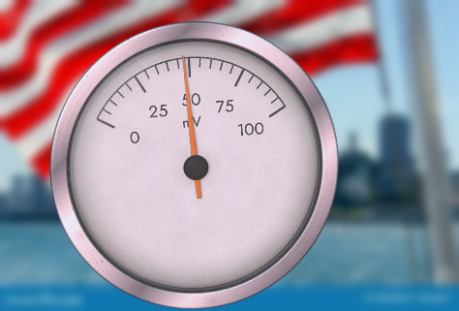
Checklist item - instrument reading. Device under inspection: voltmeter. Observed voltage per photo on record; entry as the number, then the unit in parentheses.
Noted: 47.5 (mV)
